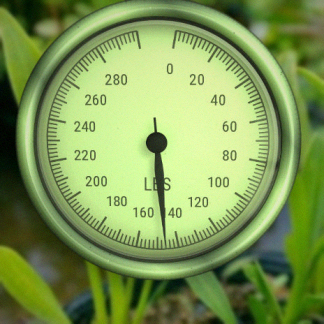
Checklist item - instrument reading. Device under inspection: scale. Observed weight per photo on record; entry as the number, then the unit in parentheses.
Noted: 146 (lb)
